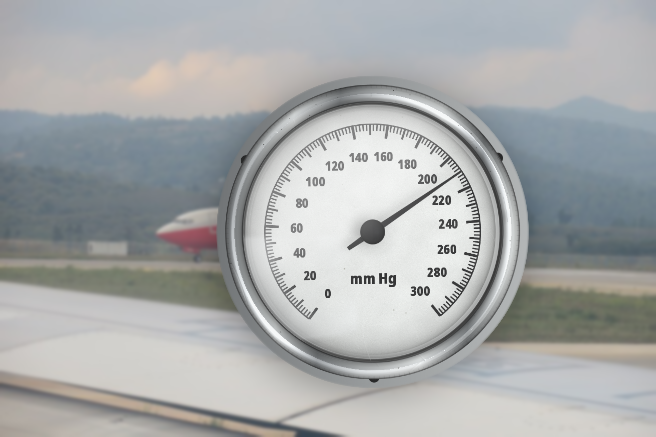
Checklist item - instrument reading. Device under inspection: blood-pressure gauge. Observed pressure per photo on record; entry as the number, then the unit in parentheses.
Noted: 210 (mmHg)
